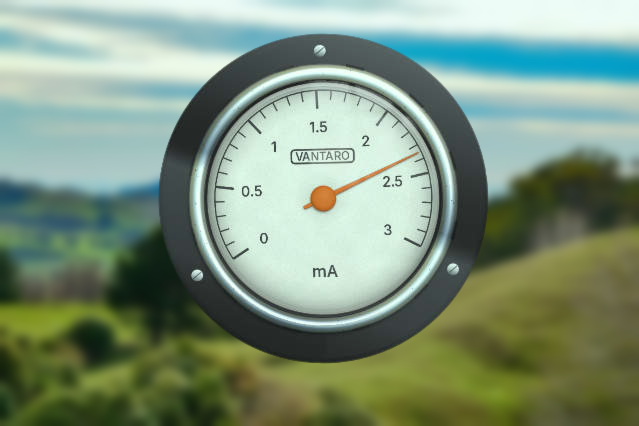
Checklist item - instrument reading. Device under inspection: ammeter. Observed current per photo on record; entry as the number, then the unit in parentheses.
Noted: 2.35 (mA)
